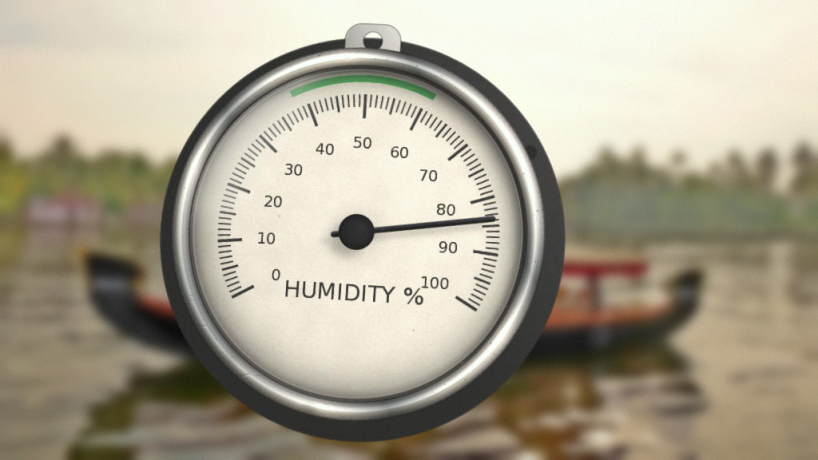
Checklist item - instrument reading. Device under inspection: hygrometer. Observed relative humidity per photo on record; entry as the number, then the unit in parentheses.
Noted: 84 (%)
